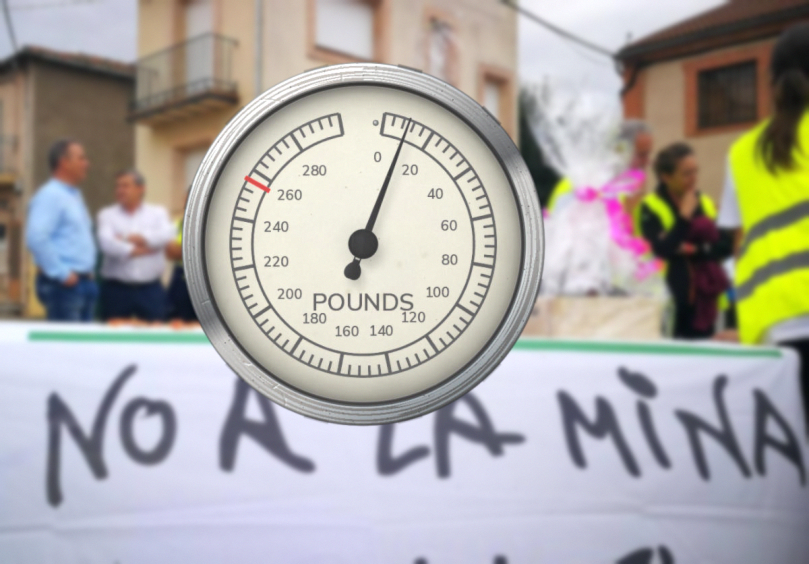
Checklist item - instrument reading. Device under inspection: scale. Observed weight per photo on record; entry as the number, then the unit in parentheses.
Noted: 10 (lb)
